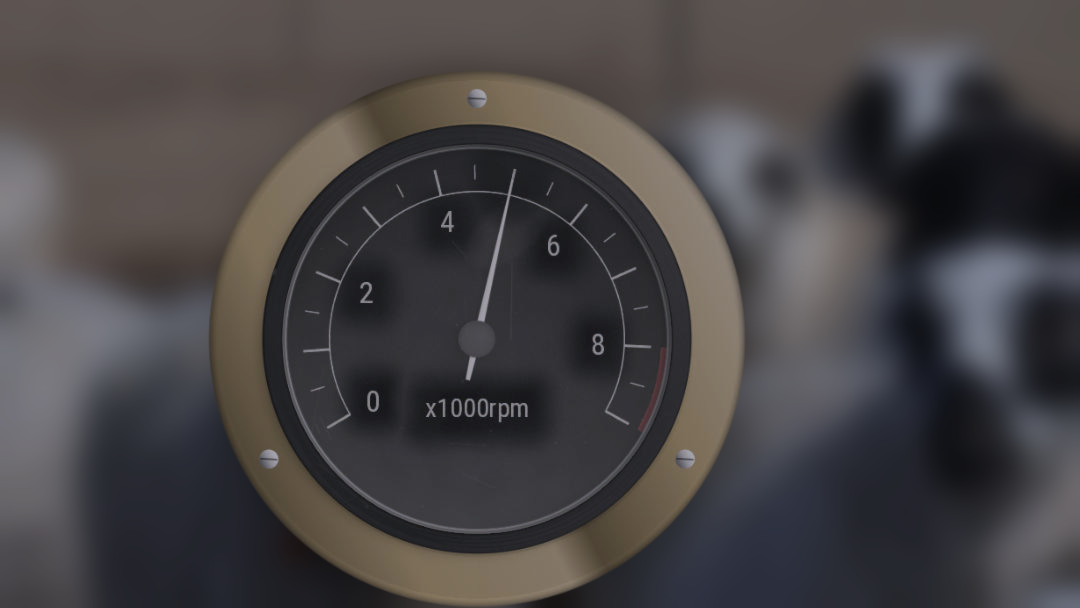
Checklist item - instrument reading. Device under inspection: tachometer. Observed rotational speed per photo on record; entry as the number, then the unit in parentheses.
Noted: 5000 (rpm)
